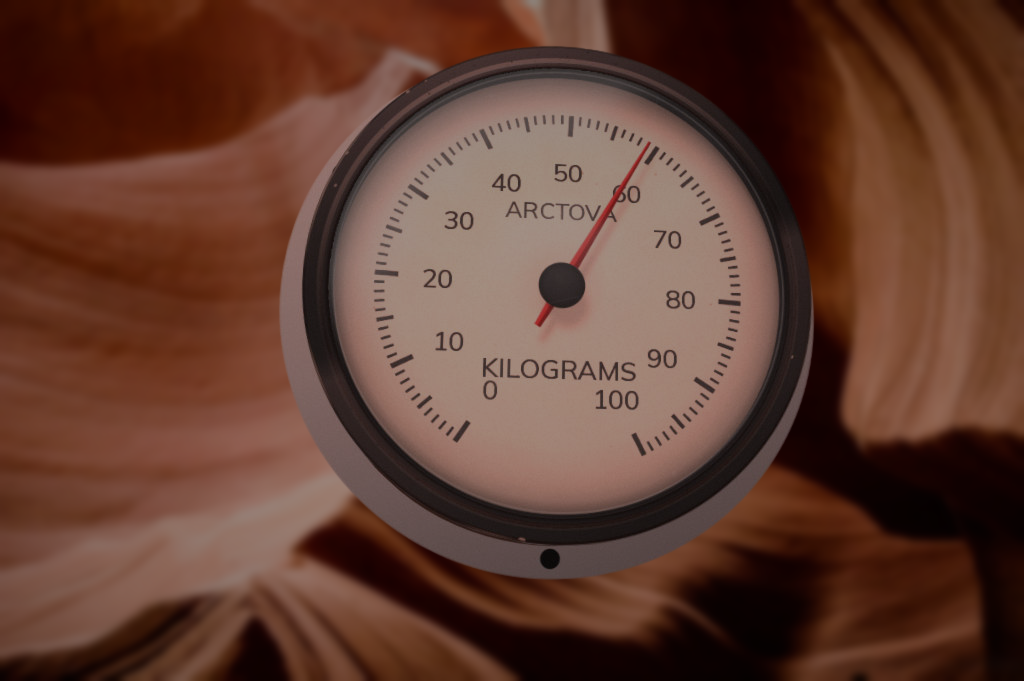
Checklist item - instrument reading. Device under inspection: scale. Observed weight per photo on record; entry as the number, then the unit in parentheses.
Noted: 59 (kg)
